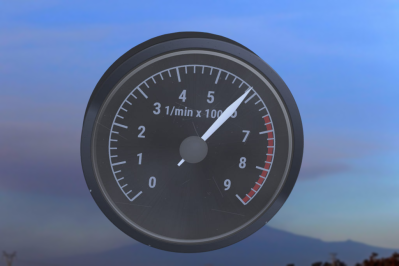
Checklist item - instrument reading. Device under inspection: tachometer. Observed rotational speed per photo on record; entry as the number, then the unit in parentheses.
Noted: 5800 (rpm)
